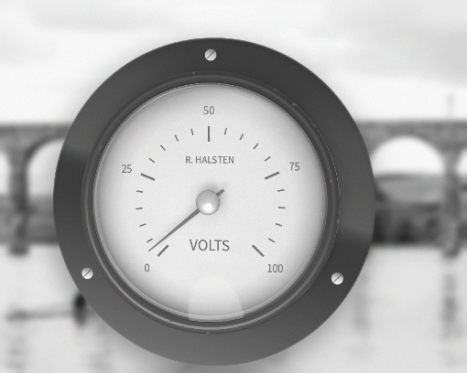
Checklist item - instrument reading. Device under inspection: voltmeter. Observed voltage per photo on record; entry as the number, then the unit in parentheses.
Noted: 2.5 (V)
